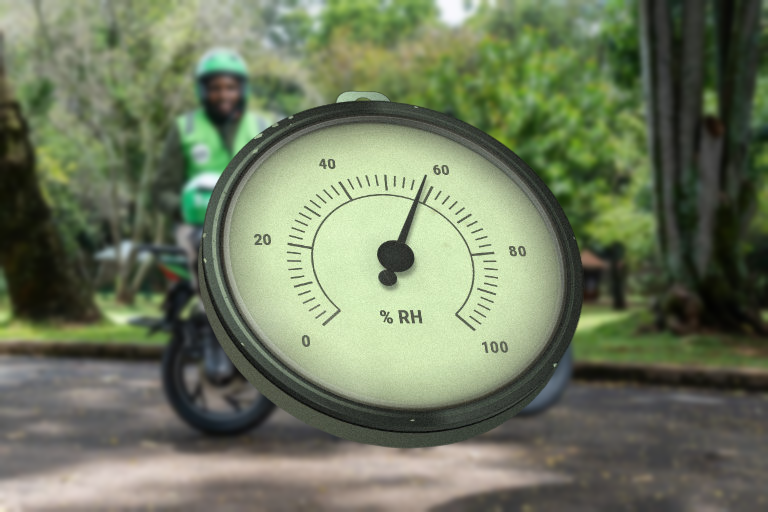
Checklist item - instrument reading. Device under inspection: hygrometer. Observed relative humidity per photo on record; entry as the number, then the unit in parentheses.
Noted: 58 (%)
